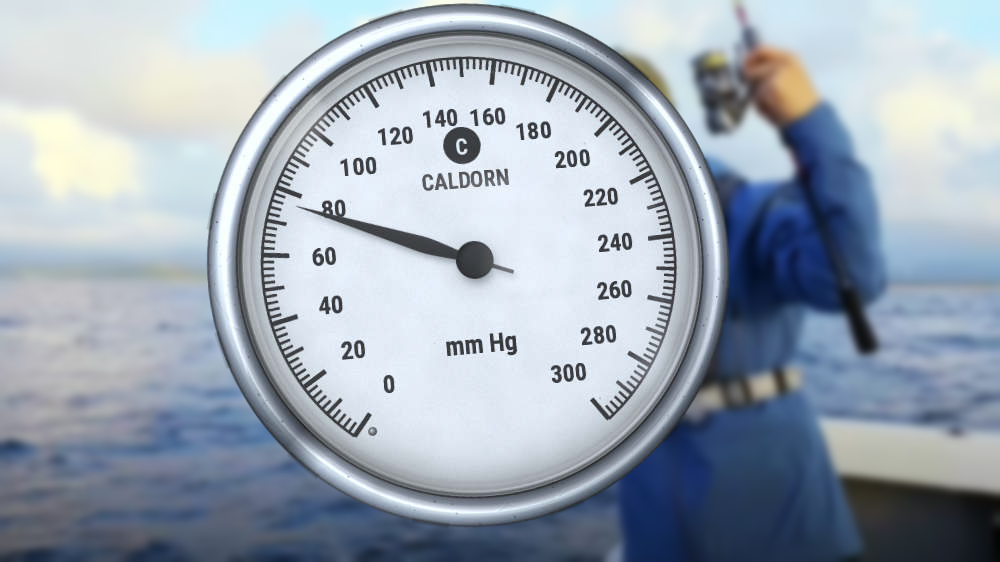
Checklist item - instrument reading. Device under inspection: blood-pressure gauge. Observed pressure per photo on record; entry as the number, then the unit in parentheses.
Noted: 76 (mmHg)
